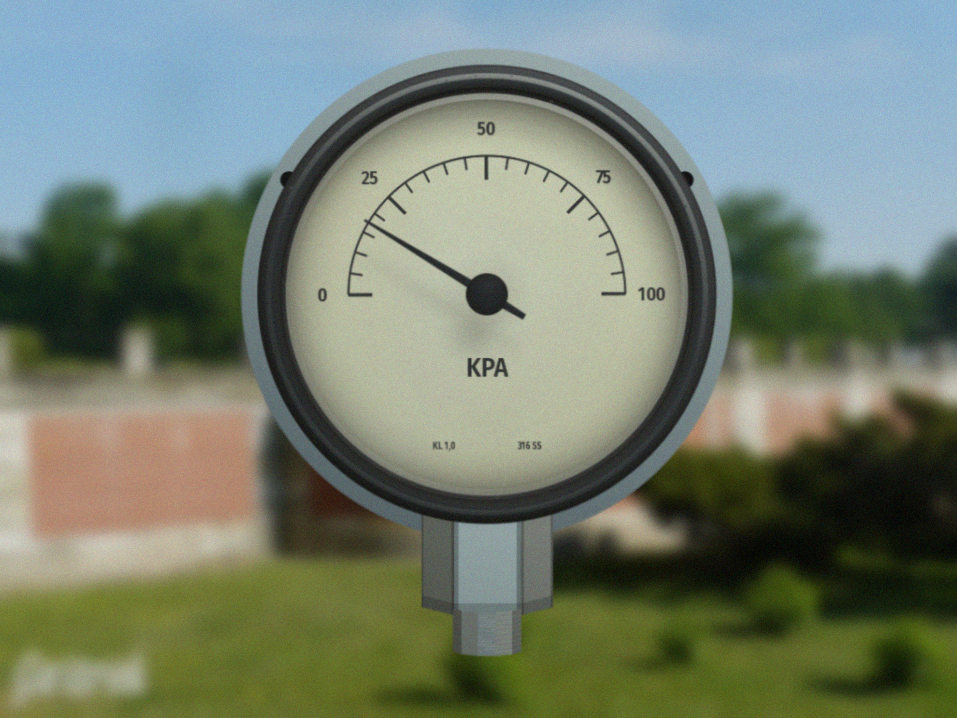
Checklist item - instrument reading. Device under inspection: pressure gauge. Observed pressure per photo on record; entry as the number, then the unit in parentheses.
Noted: 17.5 (kPa)
